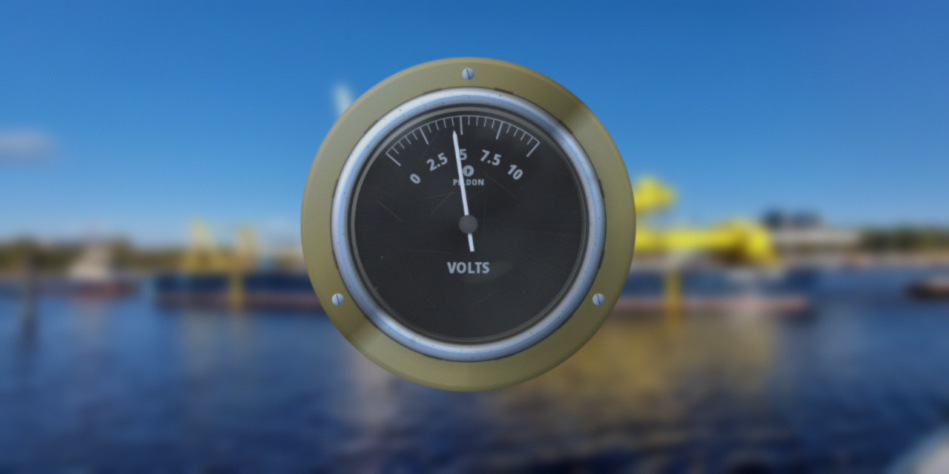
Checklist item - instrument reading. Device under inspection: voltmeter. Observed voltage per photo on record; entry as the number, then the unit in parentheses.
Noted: 4.5 (V)
